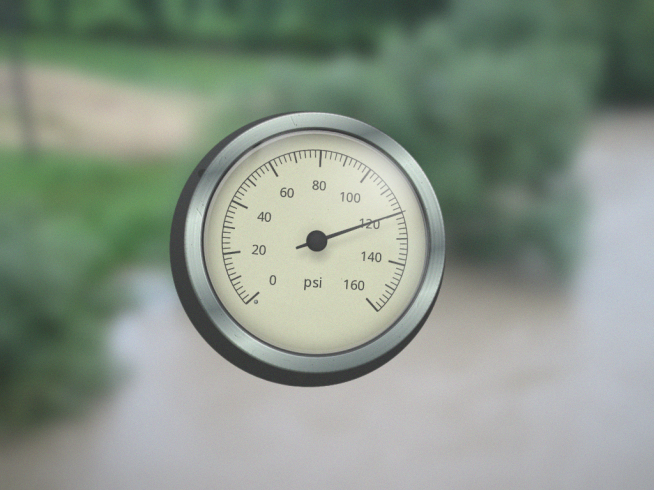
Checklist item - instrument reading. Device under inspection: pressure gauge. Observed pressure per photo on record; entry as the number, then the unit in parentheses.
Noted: 120 (psi)
